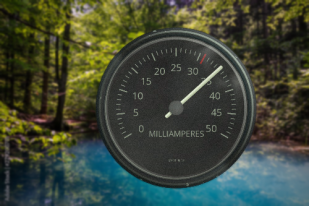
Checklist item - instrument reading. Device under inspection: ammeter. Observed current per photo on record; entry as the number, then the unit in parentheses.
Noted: 35 (mA)
